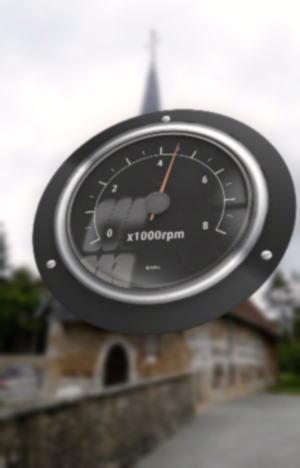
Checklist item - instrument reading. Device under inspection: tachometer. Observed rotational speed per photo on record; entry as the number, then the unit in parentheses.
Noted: 4500 (rpm)
